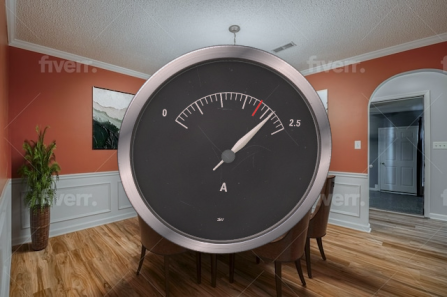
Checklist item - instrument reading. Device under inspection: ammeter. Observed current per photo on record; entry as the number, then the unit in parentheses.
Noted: 2.1 (A)
